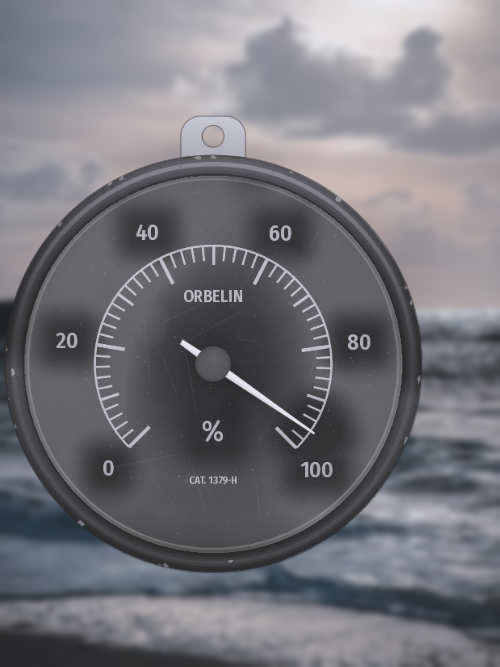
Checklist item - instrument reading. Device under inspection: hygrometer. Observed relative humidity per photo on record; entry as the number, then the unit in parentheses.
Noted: 96 (%)
